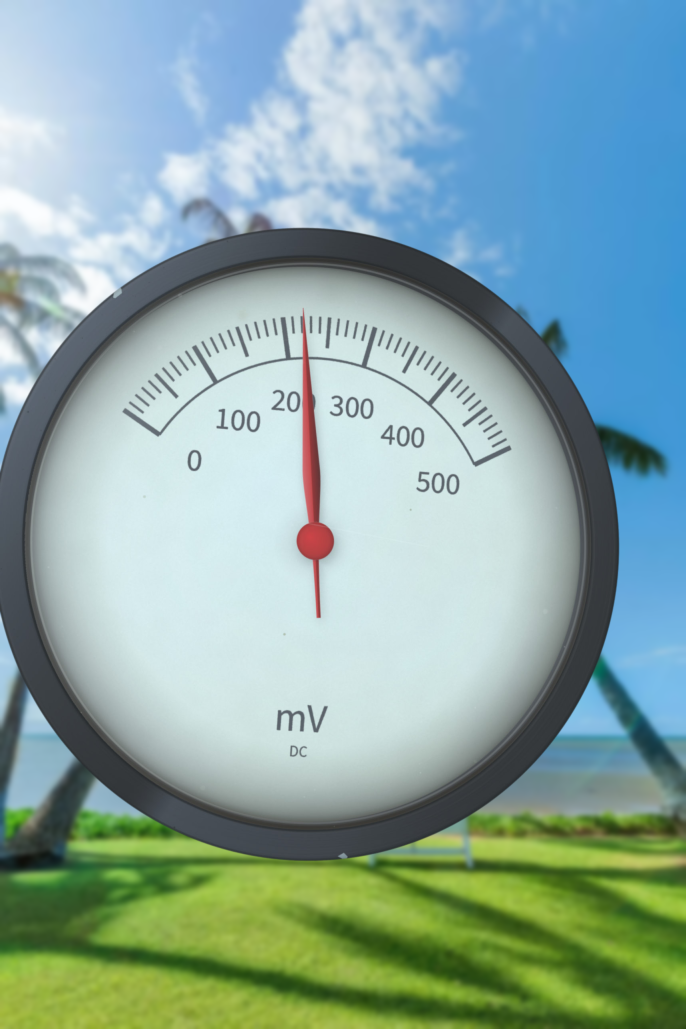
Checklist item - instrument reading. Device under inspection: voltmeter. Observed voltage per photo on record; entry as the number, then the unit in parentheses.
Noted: 220 (mV)
